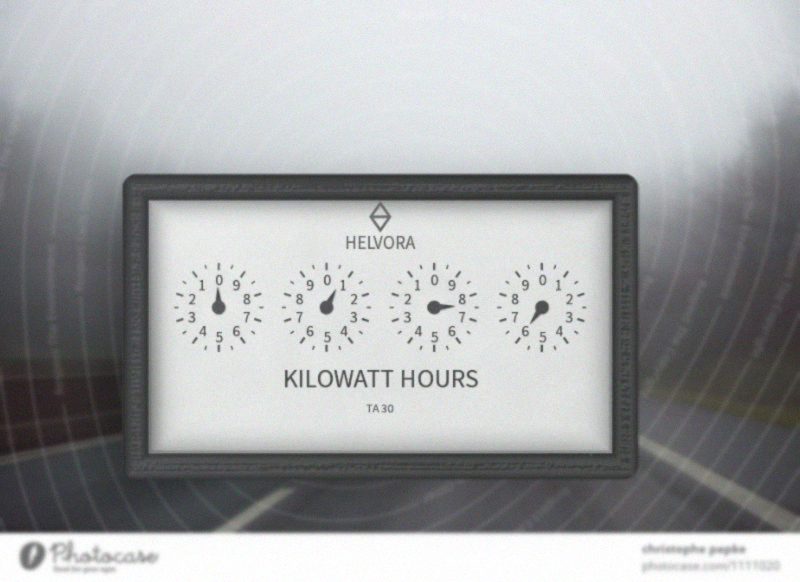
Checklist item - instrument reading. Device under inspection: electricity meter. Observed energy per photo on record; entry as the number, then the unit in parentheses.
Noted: 76 (kWh)
